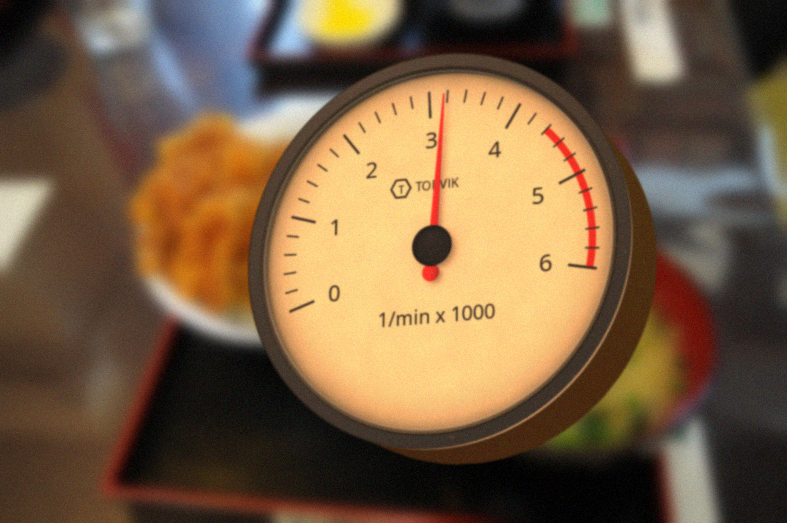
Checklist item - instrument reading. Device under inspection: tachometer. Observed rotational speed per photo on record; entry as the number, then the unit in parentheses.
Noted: 3200 (rpm)
